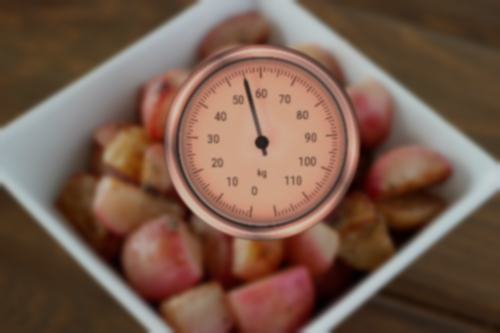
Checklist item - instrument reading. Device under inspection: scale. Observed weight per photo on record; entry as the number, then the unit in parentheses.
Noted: 55 (kg)
